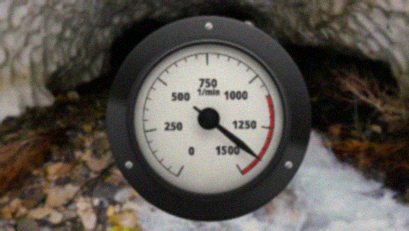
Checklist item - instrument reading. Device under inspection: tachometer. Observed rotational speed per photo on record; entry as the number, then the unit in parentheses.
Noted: 1400 (rpm)
